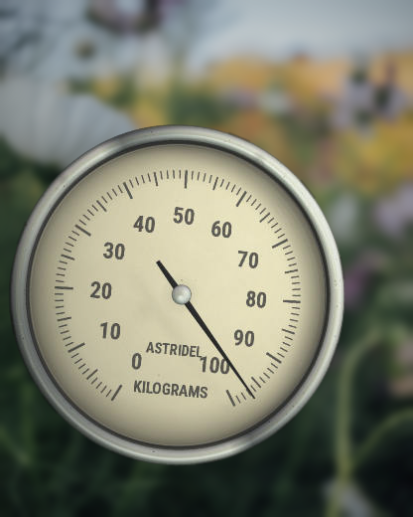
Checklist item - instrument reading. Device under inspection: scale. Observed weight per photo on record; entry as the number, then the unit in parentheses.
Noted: 97 (kg)
